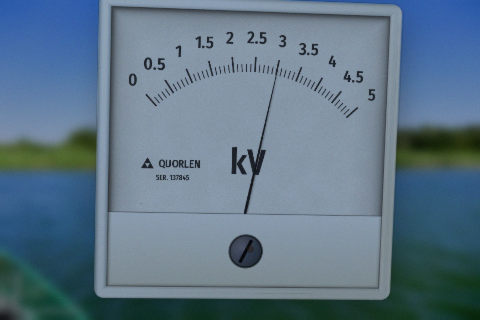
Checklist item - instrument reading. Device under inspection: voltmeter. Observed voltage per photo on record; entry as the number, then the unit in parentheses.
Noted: 3 (kV)
